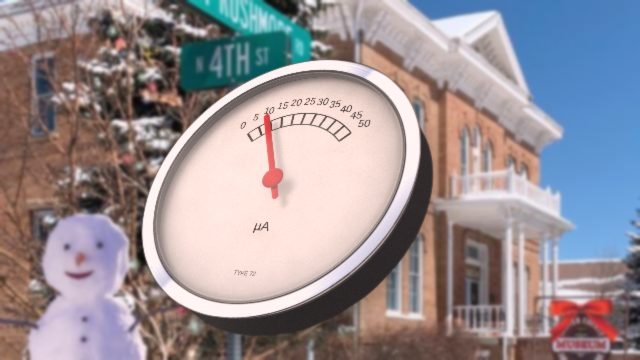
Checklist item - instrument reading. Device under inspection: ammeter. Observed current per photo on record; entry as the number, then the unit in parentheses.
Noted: 10 (µA)
